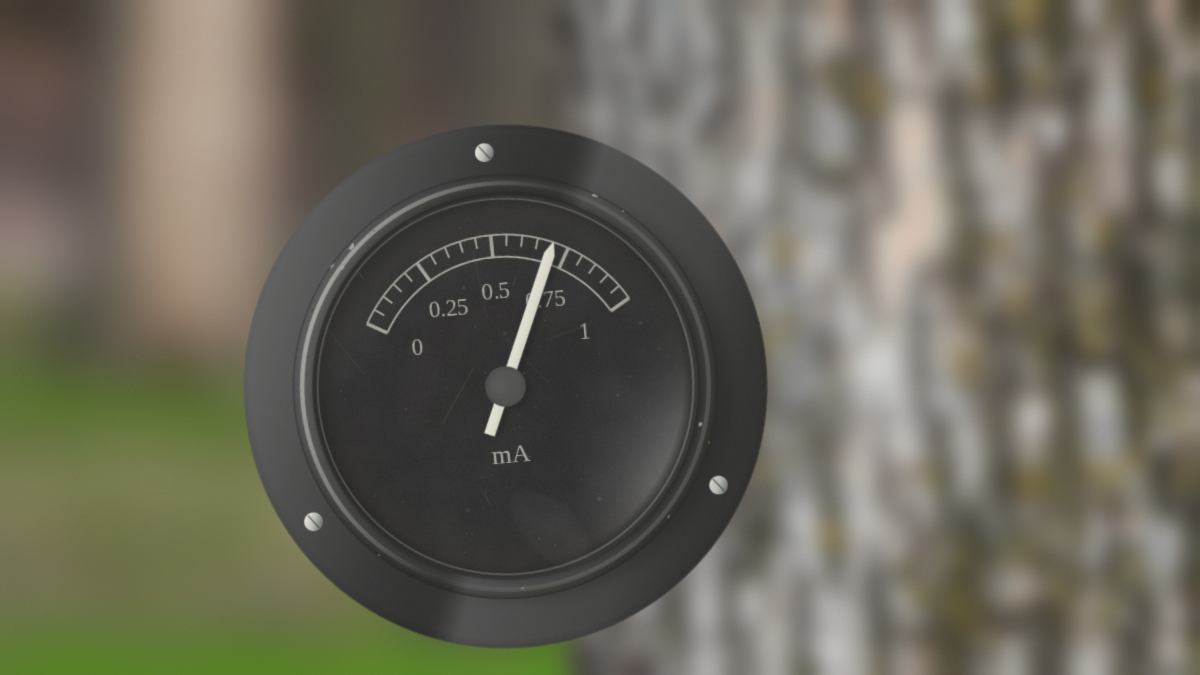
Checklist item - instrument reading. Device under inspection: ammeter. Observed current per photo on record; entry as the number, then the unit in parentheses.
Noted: 0.7 (mA)
